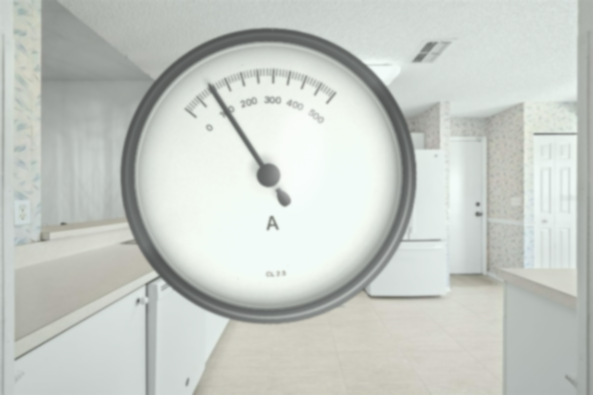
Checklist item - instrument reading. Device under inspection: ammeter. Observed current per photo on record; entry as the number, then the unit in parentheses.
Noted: 100 (A)
